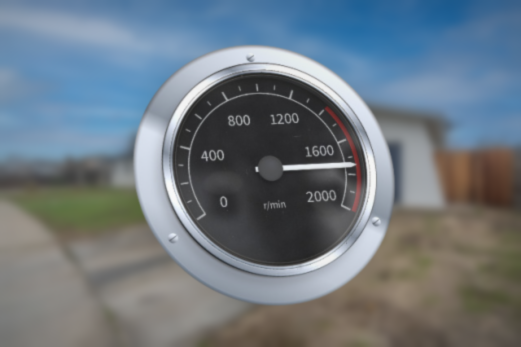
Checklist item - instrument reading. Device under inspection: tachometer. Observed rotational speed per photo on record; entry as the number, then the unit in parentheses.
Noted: 1750 (rpm)
